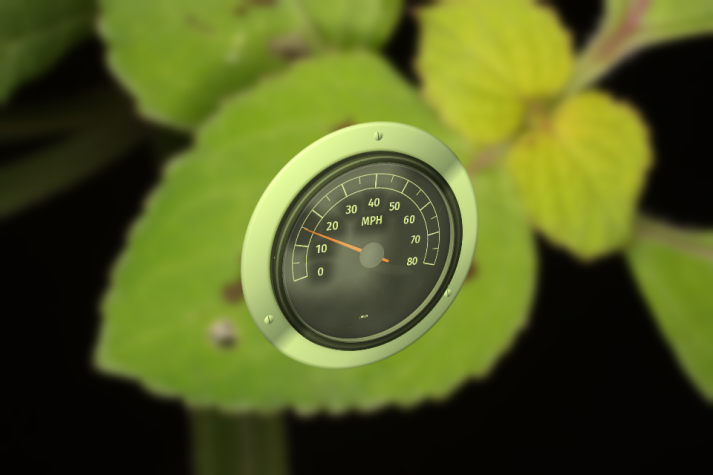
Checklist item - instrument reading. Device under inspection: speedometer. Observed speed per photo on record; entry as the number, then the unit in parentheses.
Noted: 15 (mph)
